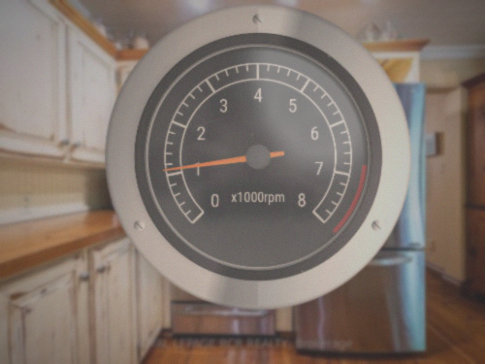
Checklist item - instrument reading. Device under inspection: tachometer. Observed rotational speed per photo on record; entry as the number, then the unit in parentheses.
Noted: 1100 (rpm)
